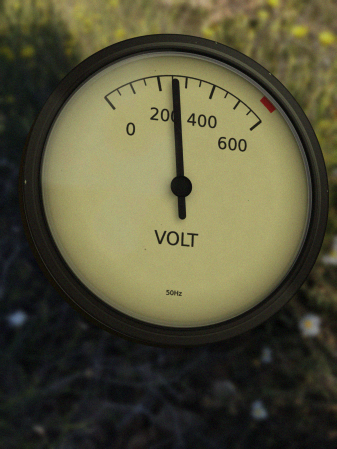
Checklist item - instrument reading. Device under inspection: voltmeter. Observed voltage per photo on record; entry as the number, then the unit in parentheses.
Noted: 250 (V)
